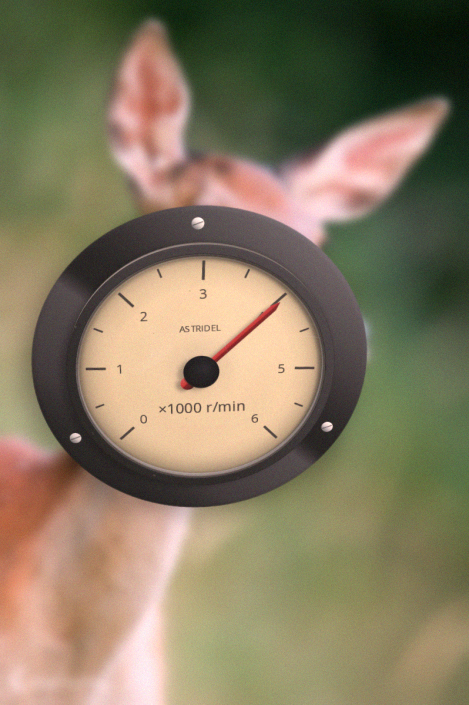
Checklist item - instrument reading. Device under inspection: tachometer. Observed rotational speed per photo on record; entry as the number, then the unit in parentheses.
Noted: 4000 (rpm)
